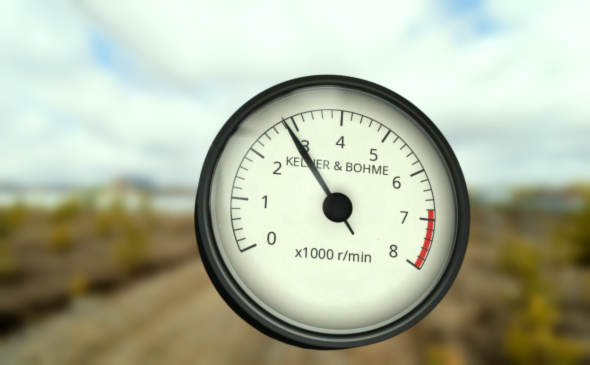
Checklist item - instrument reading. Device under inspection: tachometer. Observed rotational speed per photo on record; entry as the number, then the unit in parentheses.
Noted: 2800 (rpm)
